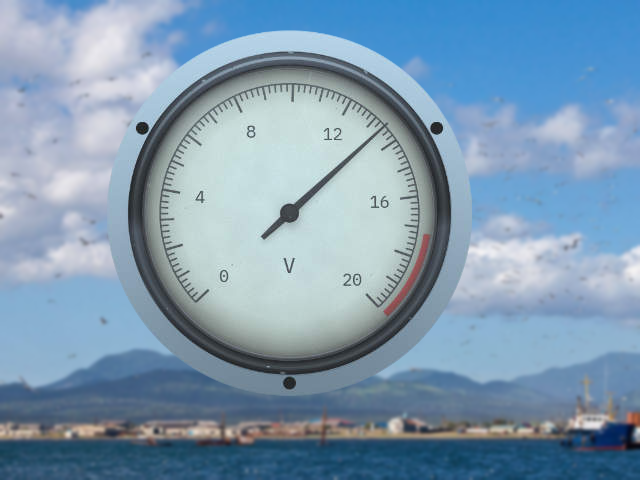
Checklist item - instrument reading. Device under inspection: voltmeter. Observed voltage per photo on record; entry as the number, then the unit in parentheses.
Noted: 13.4 (V)
